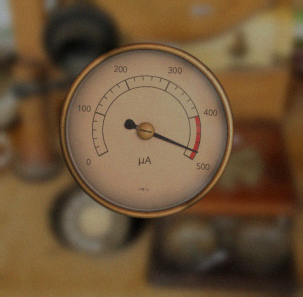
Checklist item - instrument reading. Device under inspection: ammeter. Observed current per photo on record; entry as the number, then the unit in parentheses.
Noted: 480 (µA)
